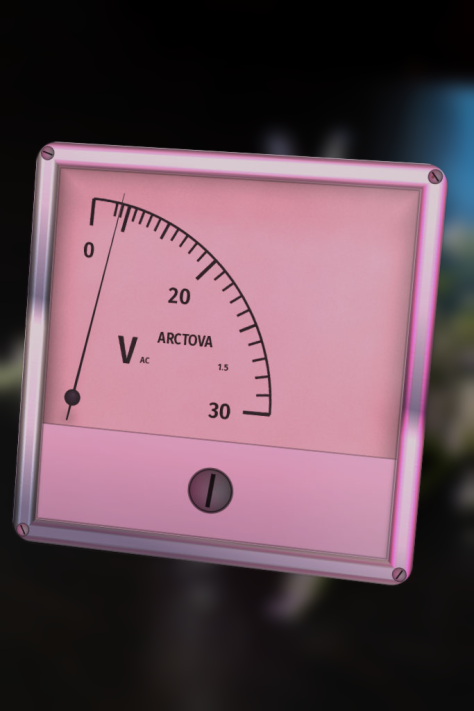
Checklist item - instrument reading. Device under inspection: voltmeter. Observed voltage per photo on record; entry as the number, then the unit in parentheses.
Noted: 9 (V)
